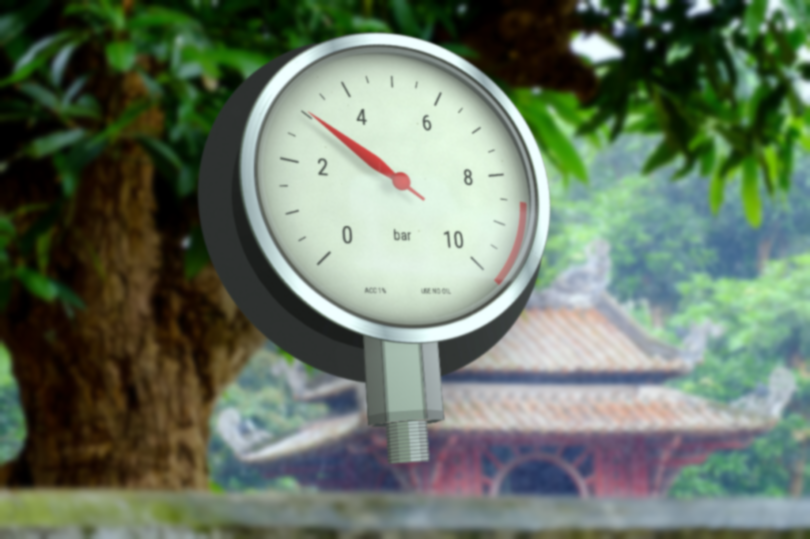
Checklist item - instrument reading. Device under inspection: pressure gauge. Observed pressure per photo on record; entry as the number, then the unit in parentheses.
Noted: 3 (bar)
